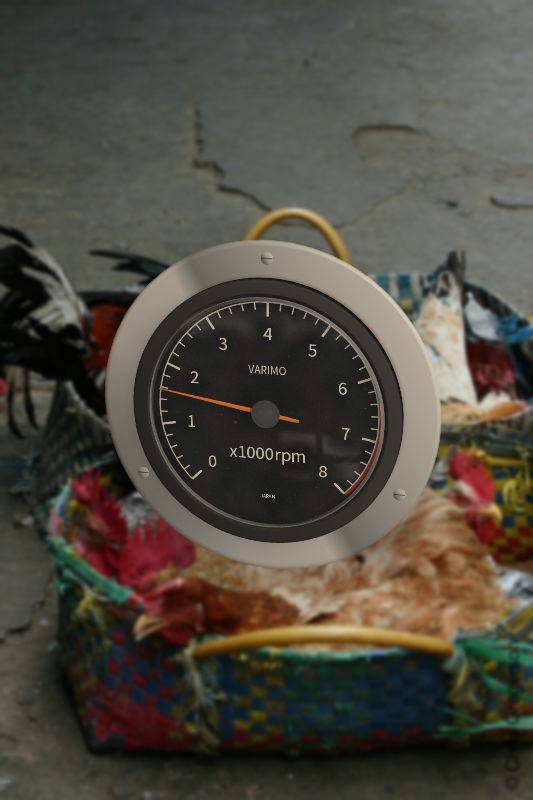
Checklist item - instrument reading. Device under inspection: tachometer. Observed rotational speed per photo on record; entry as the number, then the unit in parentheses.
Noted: 1600 (rpm)
